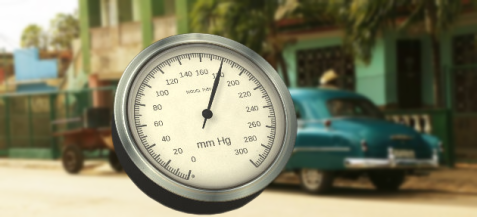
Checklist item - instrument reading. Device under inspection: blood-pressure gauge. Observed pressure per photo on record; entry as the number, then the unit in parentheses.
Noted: 180 (mmHg)
